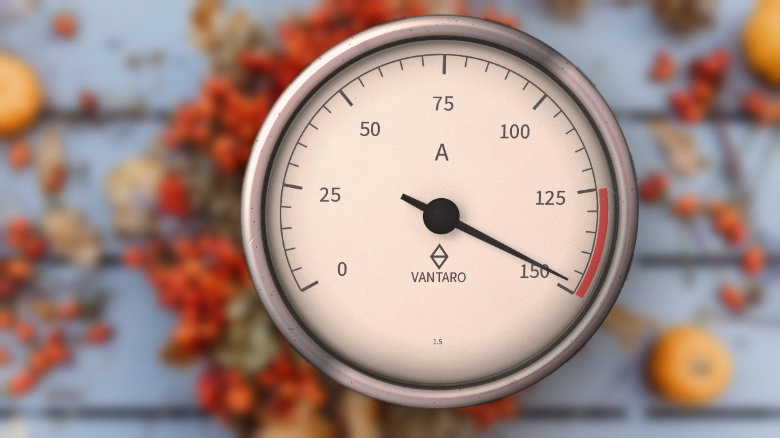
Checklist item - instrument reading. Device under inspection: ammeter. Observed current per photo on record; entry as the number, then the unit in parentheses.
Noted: 147.5 (A)
